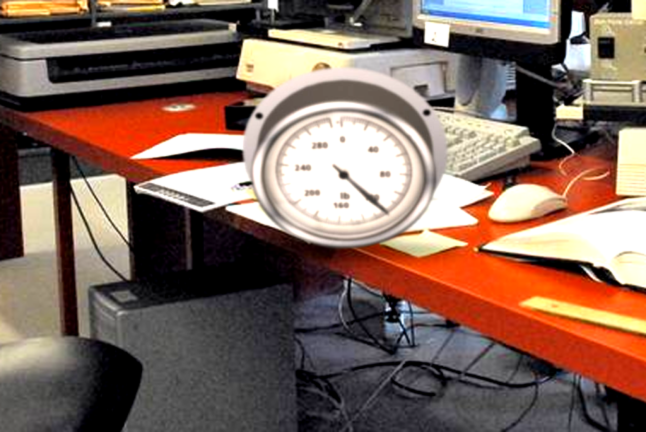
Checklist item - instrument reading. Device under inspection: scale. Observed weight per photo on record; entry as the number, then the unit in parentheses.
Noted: 120 (lb)
